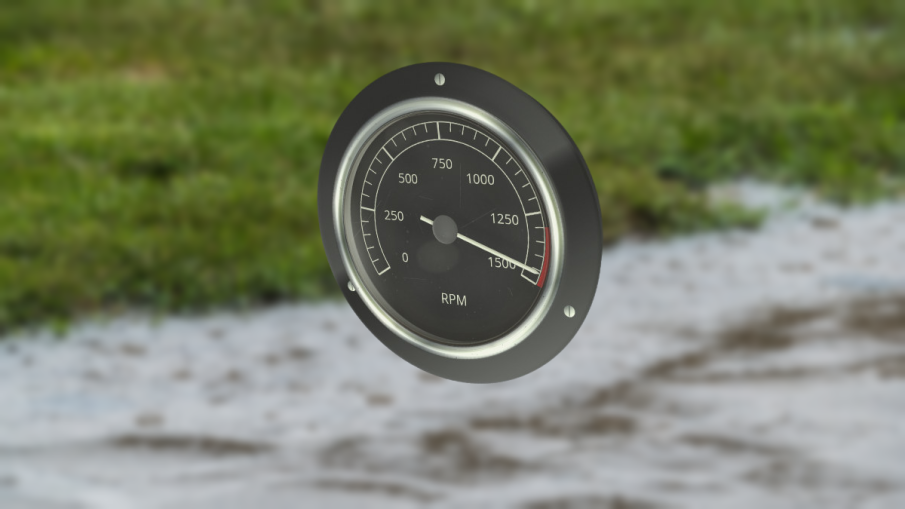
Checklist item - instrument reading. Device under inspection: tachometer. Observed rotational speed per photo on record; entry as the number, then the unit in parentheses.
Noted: 1450 (rpm)
